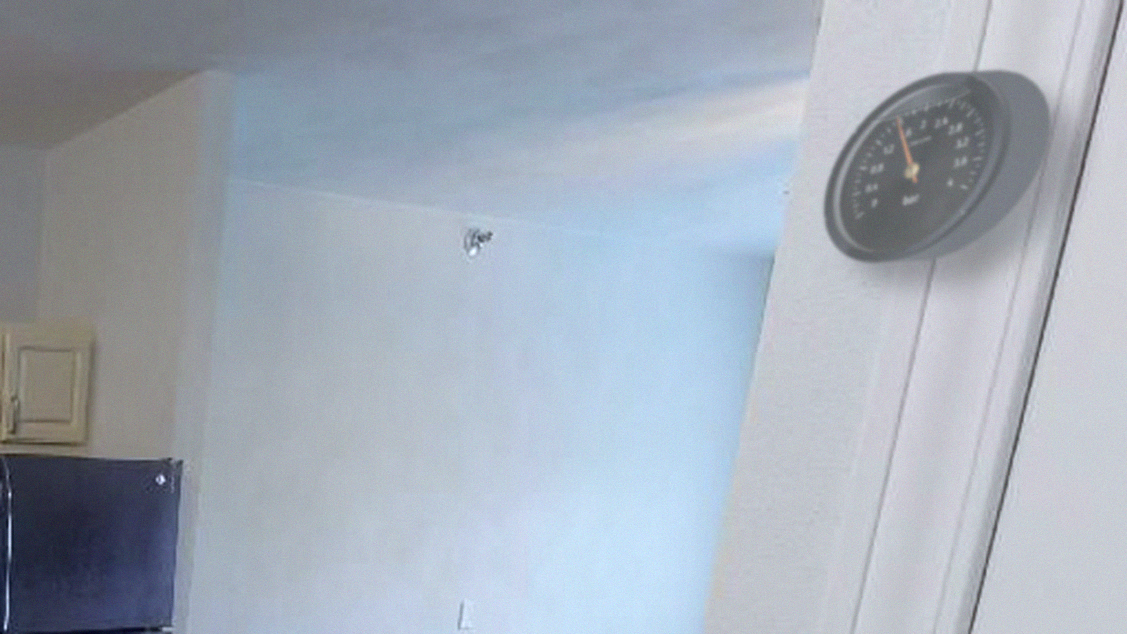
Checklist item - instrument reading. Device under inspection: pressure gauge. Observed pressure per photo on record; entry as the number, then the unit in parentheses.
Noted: 1.6 (bar)
